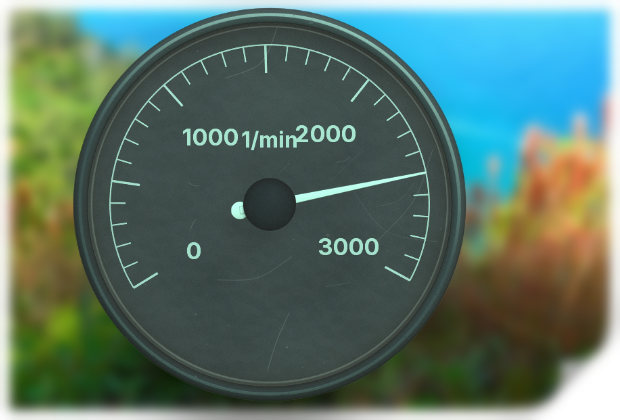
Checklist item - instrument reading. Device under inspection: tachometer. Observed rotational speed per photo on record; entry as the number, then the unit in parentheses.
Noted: 2500 (rpm)
